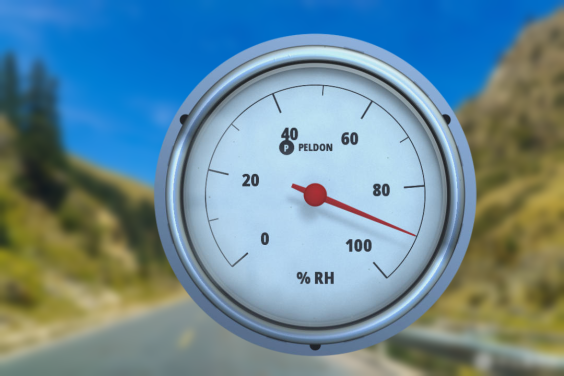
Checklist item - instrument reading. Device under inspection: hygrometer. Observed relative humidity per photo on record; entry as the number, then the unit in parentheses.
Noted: 90 (%)
